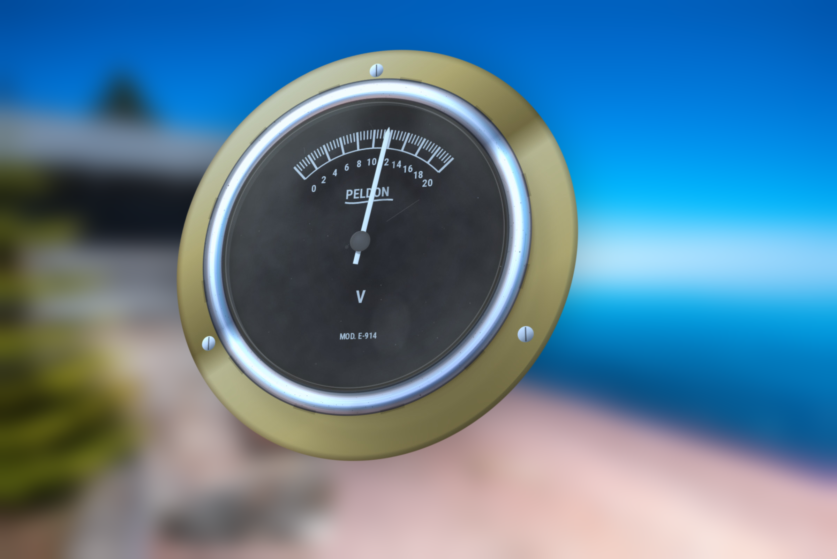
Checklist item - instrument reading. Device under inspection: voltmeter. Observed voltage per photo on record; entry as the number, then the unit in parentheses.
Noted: 12 (V)
